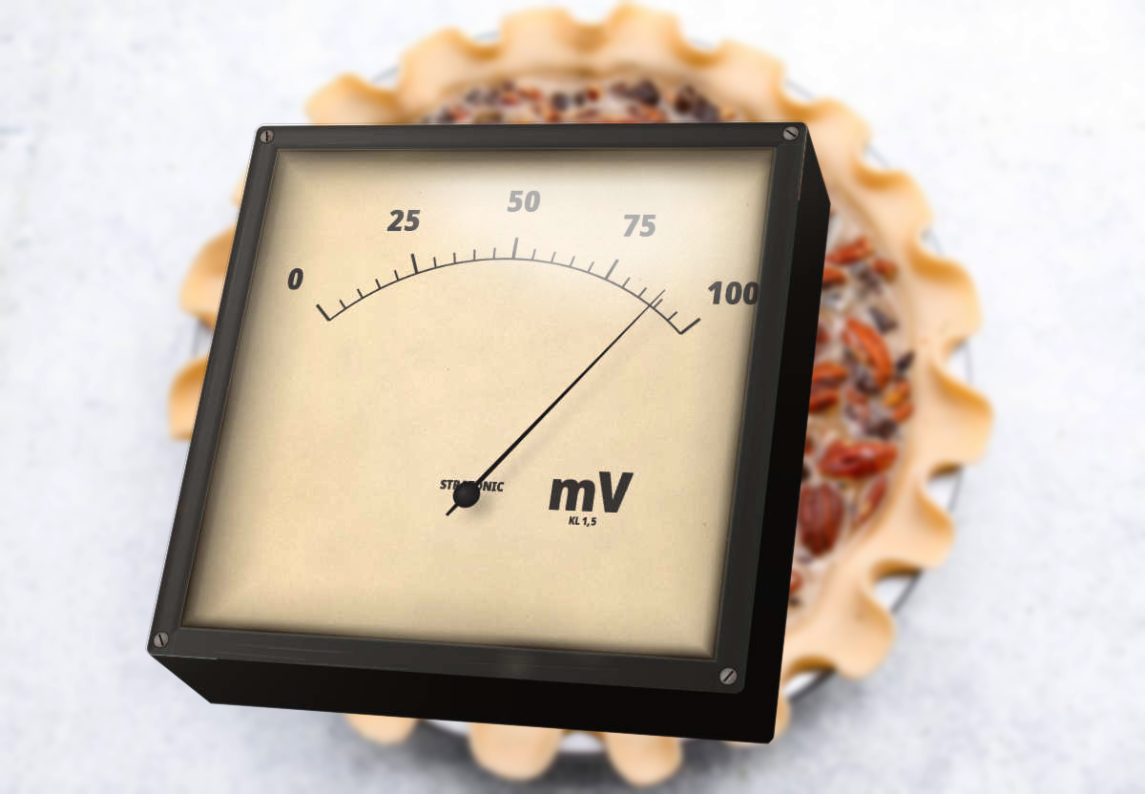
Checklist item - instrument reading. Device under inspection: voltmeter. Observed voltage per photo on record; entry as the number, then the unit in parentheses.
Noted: 90 (mV)
